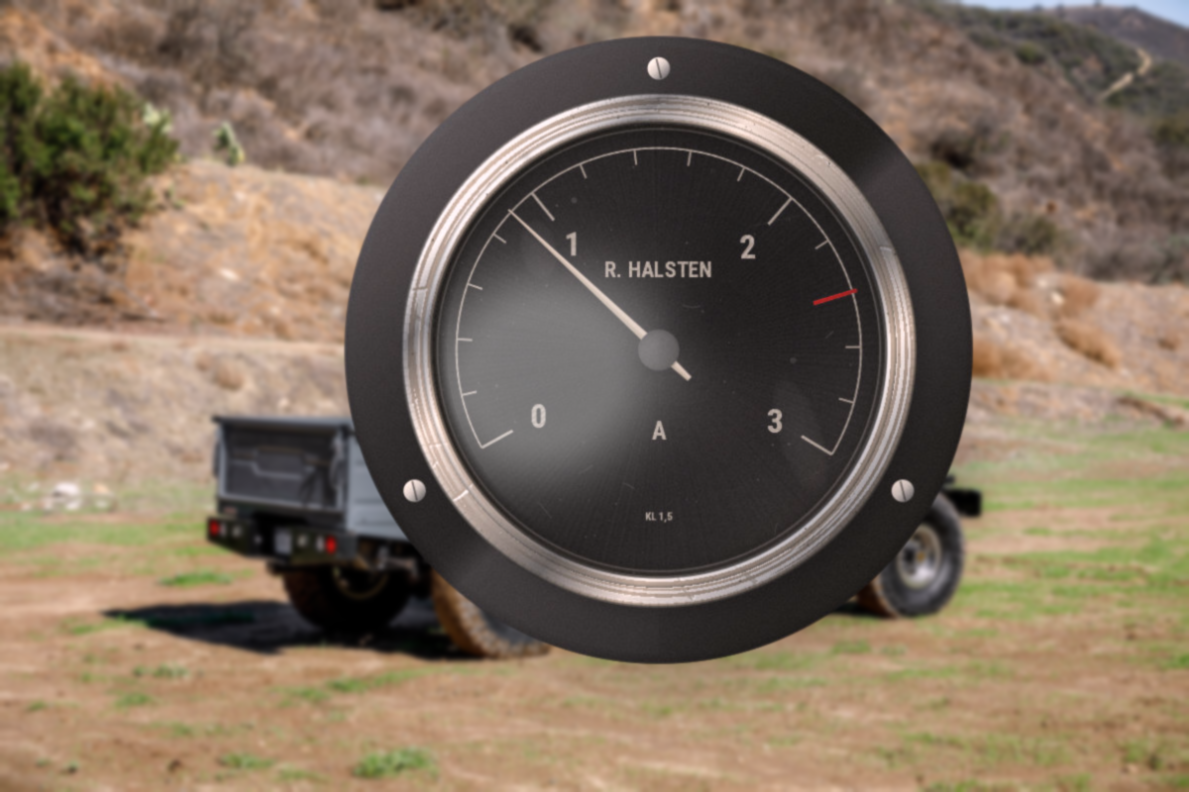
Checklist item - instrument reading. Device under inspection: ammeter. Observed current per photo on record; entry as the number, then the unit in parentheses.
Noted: 0.9 (A)
